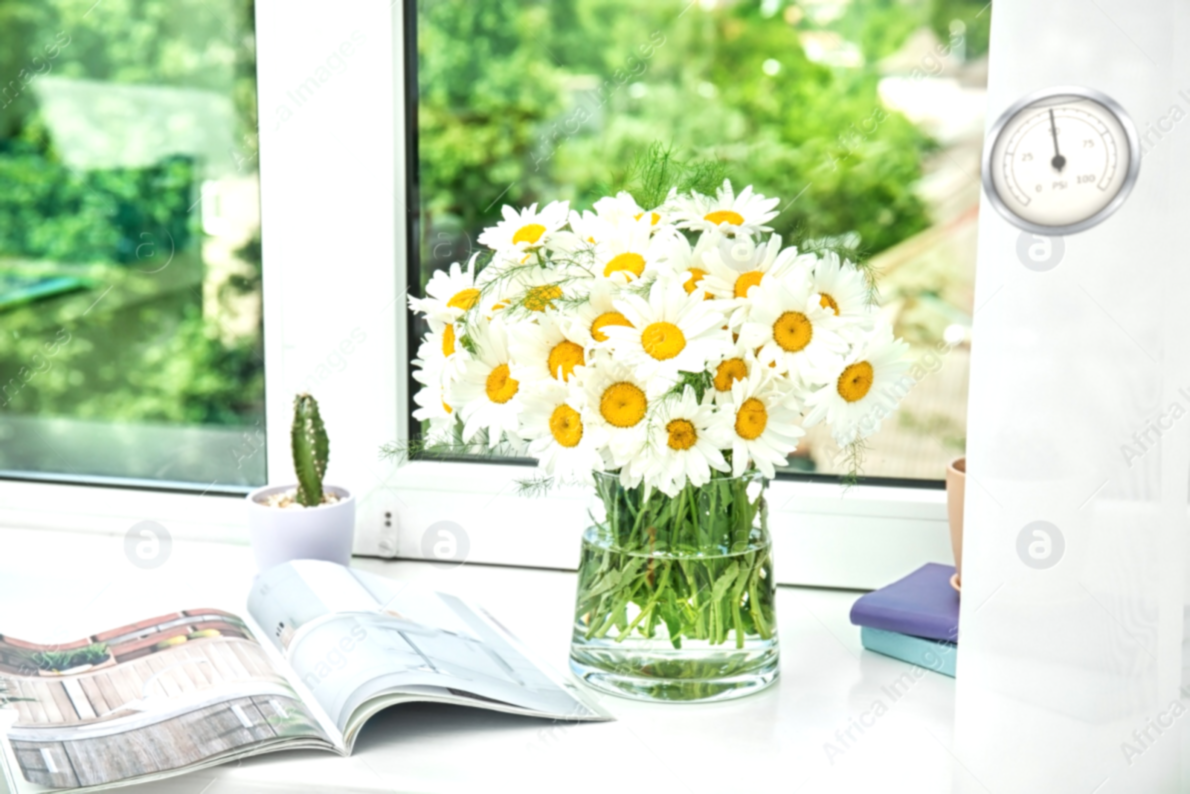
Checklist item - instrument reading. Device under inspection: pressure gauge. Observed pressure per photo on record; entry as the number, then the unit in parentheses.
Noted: 50 (psi)
